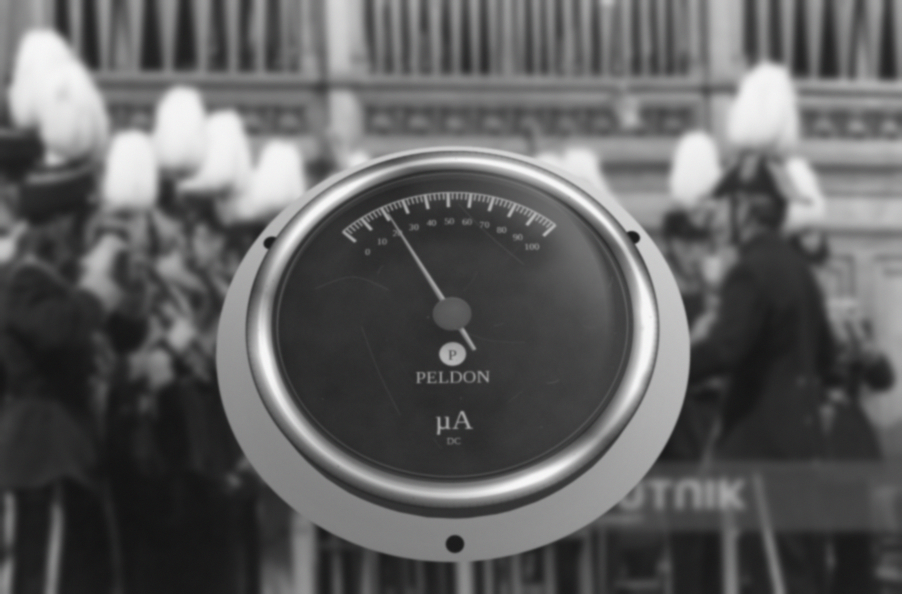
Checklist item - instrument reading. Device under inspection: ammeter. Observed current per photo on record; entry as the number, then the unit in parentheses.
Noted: 20 (µA)
